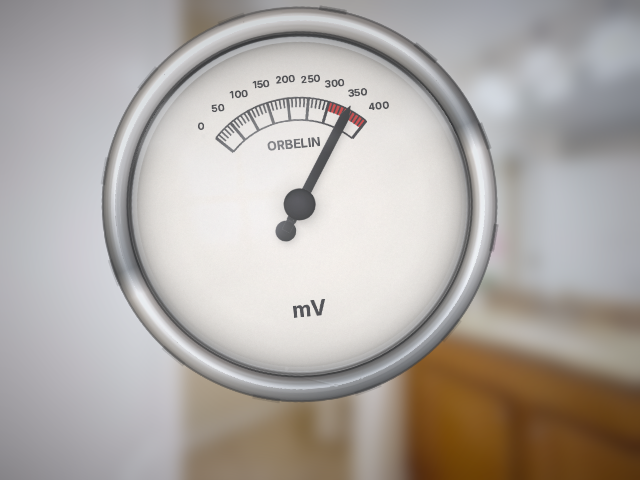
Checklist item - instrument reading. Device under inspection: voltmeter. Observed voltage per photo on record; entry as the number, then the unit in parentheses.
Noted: 350 (mV)
